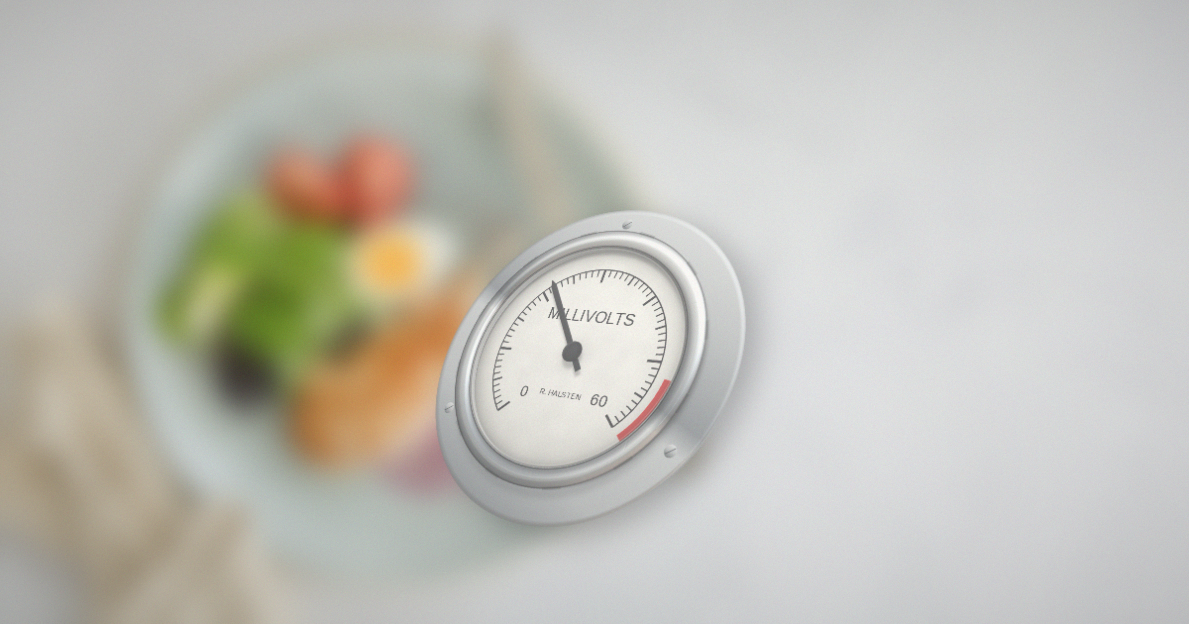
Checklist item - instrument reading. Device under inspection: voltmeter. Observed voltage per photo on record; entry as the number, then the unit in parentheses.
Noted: 22 (mV)
